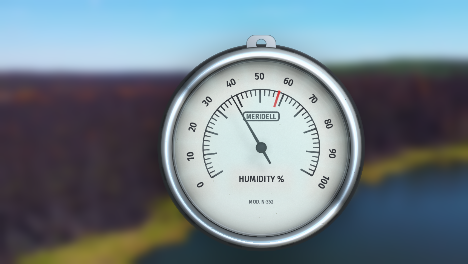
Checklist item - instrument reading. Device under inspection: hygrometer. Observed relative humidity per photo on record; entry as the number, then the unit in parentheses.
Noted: 38 (%)
